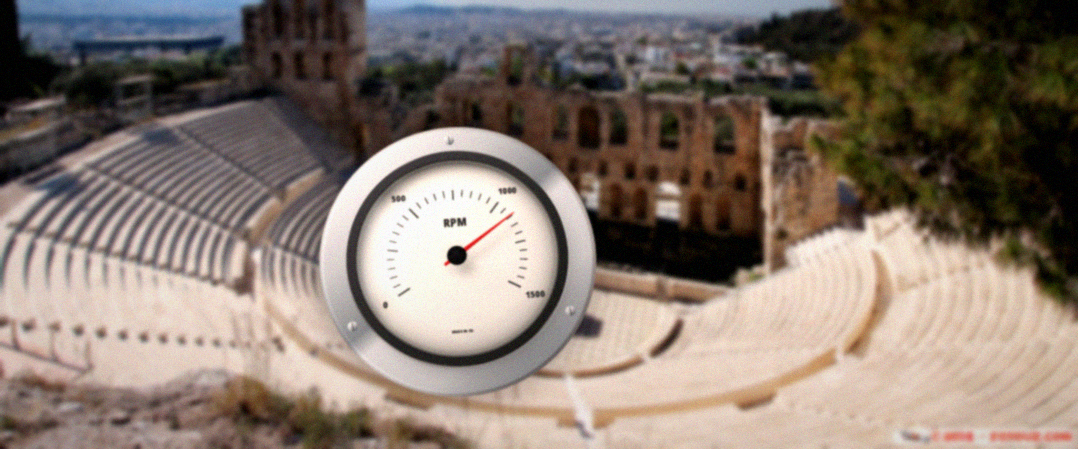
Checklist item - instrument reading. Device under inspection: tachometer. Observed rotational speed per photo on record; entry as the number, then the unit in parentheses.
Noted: 1100 (rpm)
